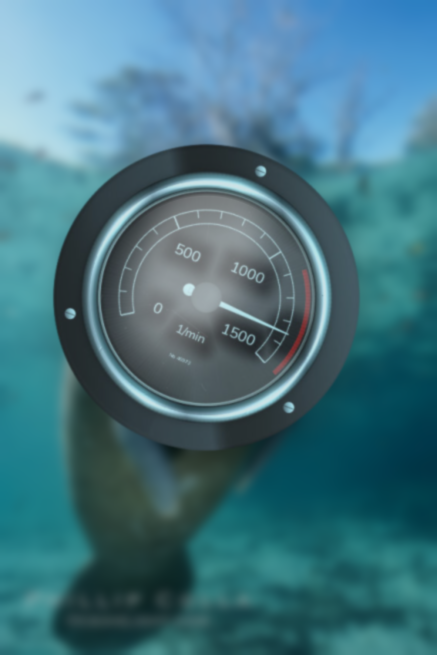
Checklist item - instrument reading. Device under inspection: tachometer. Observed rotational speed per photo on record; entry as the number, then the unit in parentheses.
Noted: 1350 (rpm)
